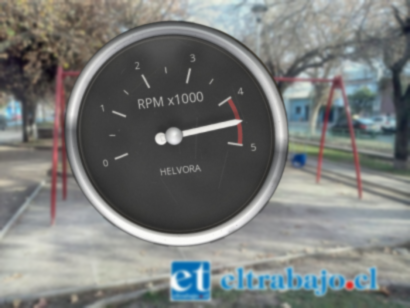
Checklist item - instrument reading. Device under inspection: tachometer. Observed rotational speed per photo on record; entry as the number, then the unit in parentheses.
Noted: 4500 (rpm)
